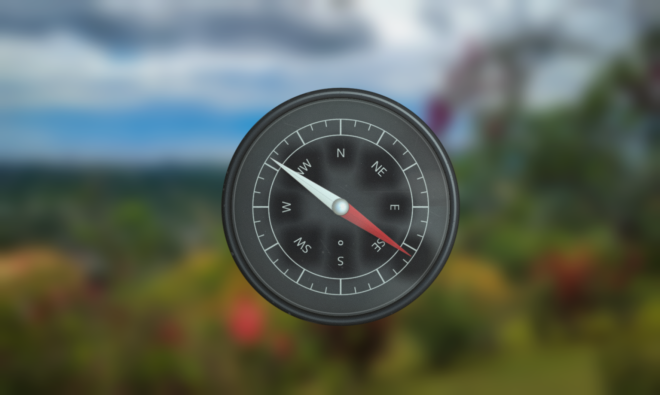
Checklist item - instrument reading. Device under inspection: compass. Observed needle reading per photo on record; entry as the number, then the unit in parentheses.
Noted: 125 (°)
